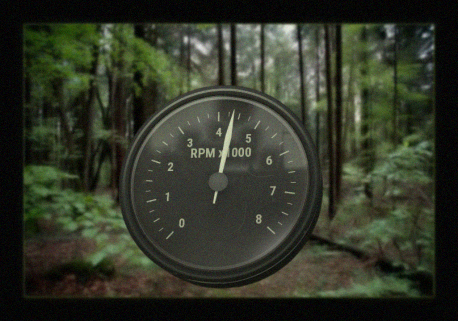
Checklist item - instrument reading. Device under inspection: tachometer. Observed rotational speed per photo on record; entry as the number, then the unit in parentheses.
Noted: 4375 (rpm)
